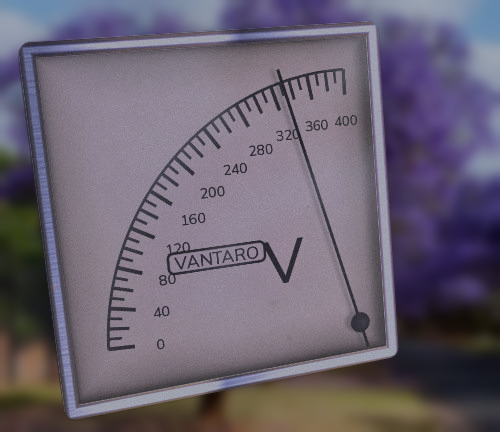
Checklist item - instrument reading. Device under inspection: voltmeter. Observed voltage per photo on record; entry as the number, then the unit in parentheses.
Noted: 330 (V)
